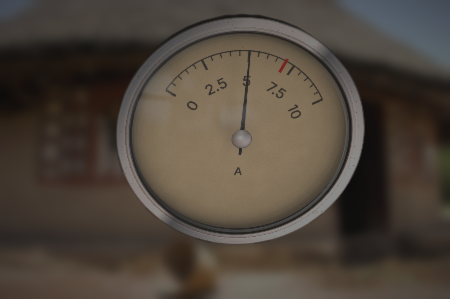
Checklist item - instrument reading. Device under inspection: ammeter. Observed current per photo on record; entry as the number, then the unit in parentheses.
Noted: 5 (A)
